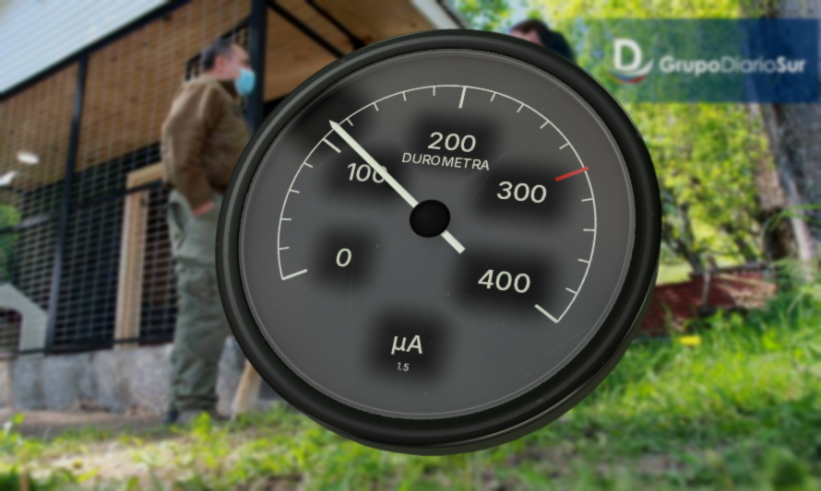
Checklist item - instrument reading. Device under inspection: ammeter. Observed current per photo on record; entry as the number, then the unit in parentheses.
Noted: 110 (µA)
